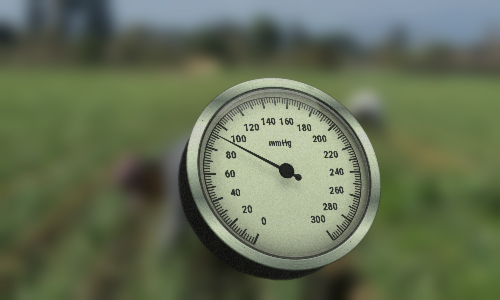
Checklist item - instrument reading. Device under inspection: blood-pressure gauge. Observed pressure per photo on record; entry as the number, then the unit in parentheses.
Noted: 90 (mmHg)
